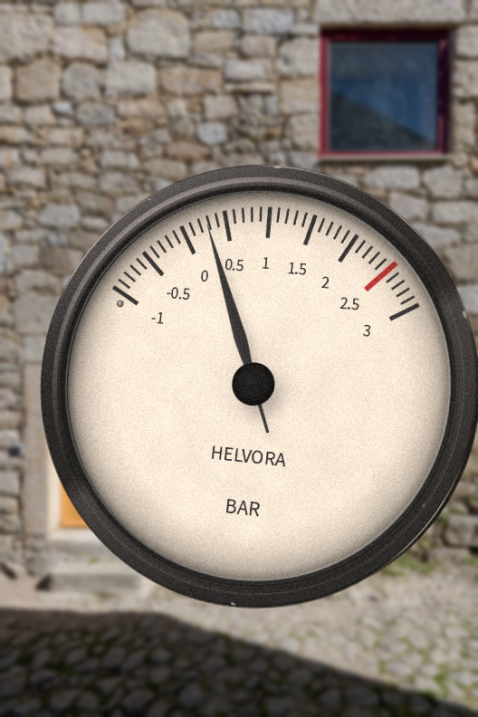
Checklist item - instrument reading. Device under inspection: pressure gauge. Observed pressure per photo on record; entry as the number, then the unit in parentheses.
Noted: 0.3 (bar)
